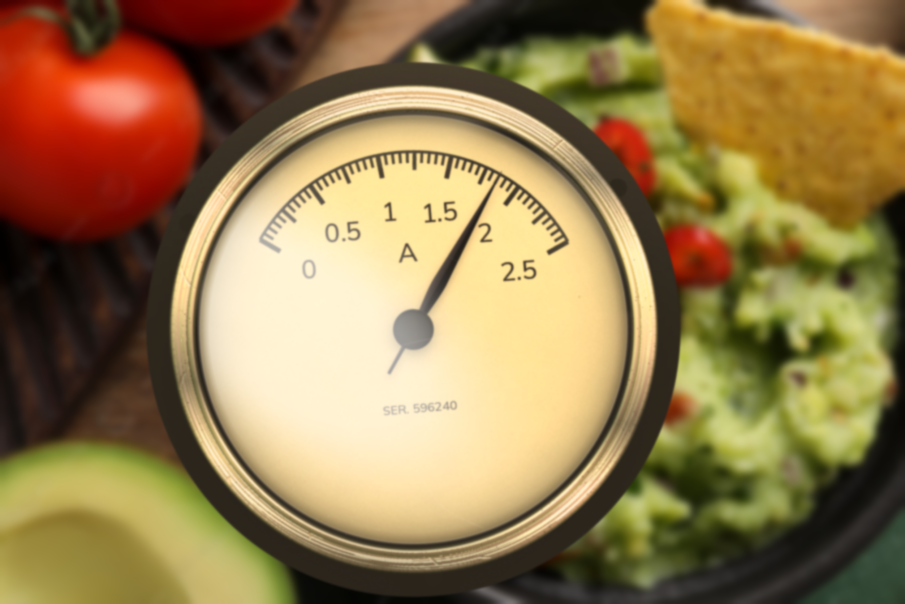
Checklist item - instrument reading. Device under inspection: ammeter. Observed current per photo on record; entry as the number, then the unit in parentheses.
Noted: 1.85 (A)
